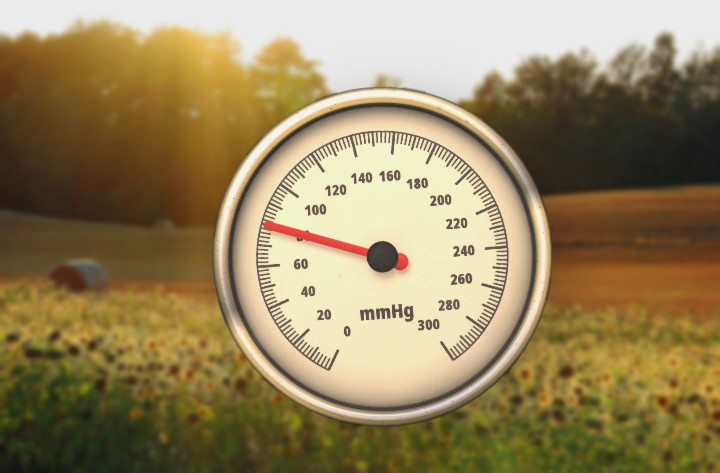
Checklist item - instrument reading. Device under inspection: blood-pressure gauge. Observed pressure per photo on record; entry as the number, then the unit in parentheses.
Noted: 80 (mmHg)
